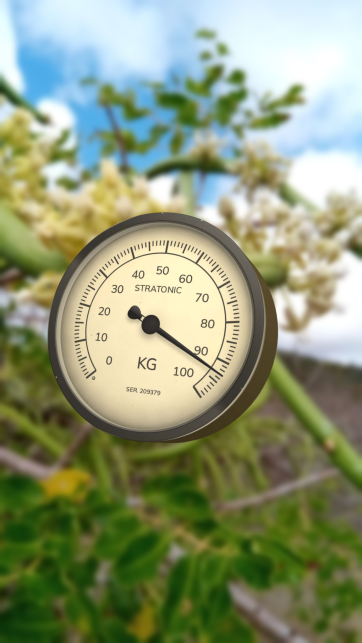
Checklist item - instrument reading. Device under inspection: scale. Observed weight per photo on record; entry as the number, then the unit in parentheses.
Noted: 93 (kg)
